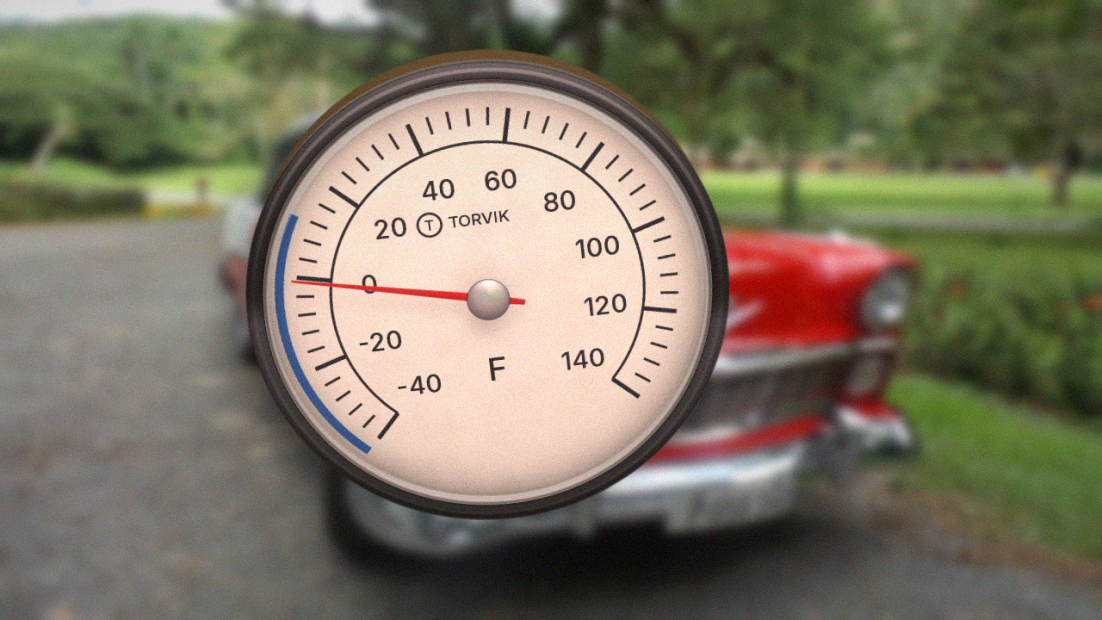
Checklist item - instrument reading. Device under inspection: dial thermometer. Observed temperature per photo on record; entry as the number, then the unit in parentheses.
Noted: 0 (°F)
